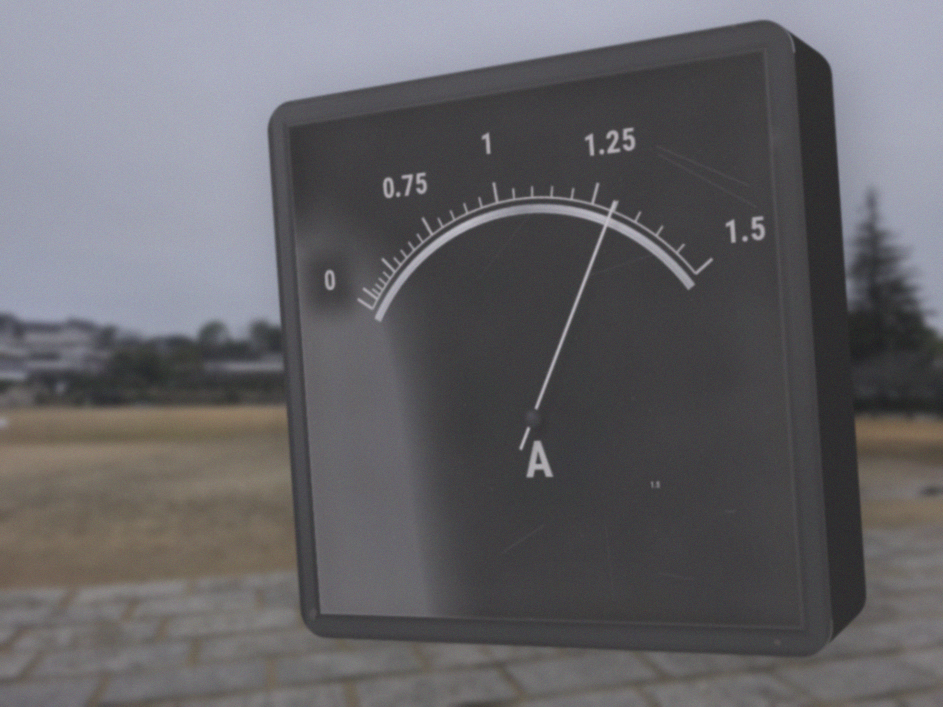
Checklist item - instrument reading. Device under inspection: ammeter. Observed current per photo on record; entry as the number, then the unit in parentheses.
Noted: 1.3 (A)
